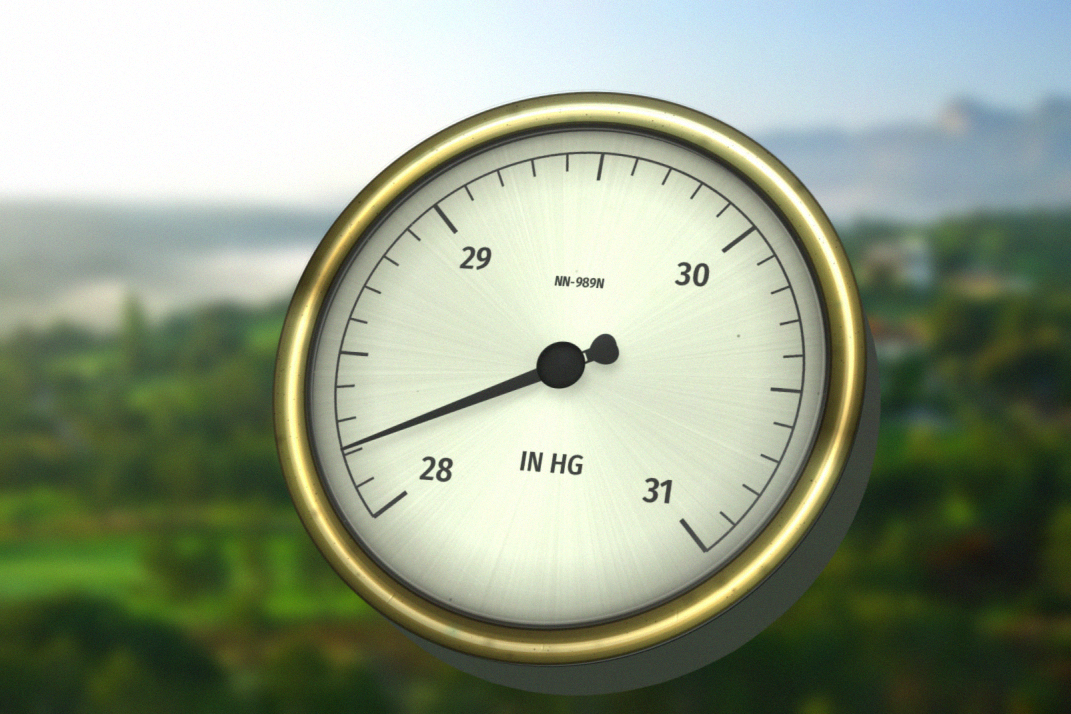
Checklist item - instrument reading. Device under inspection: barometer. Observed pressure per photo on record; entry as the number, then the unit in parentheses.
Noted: 28.2 (inHg)
